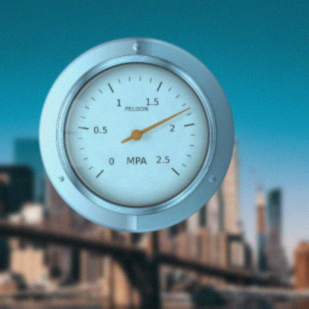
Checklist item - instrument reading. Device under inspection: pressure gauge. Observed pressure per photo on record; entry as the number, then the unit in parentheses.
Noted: 1.85 (MPa)
